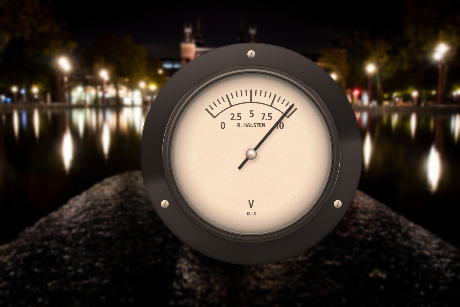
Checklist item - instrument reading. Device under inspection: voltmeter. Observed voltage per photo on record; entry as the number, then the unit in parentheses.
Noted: 9.5 (V)
